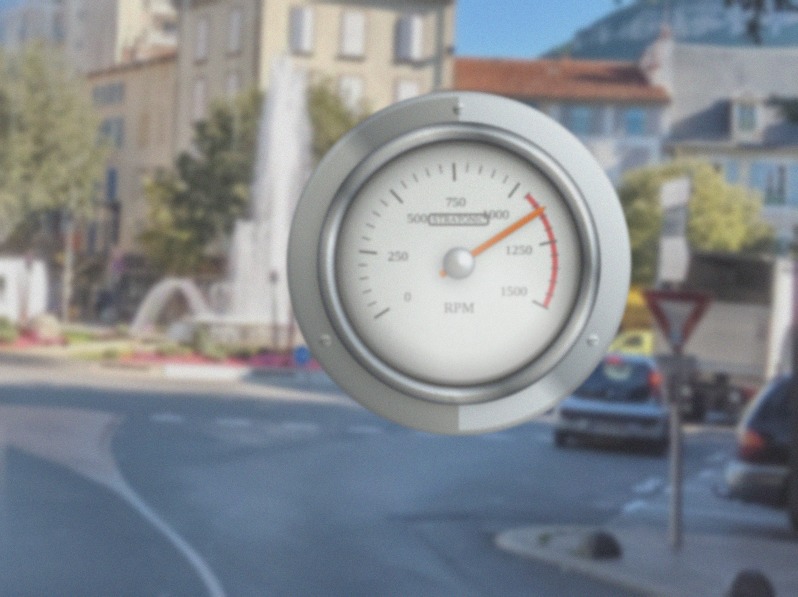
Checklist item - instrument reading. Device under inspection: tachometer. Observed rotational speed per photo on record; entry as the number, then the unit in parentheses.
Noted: 1125 (rpm)
